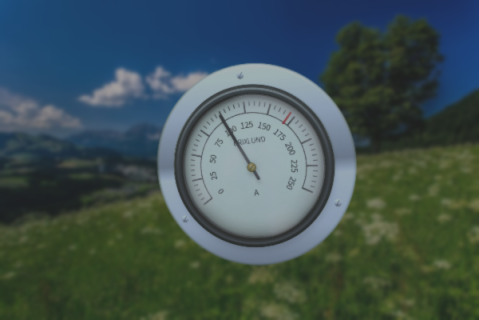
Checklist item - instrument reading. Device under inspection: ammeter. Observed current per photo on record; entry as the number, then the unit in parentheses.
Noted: 100 (A)
